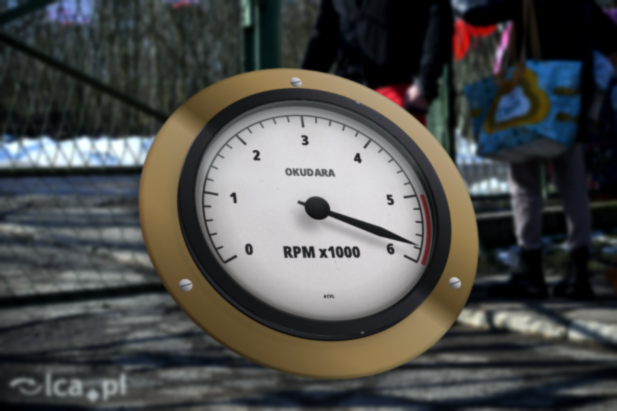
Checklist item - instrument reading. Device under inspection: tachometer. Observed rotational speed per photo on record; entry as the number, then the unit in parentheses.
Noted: 5800 (rpm)
